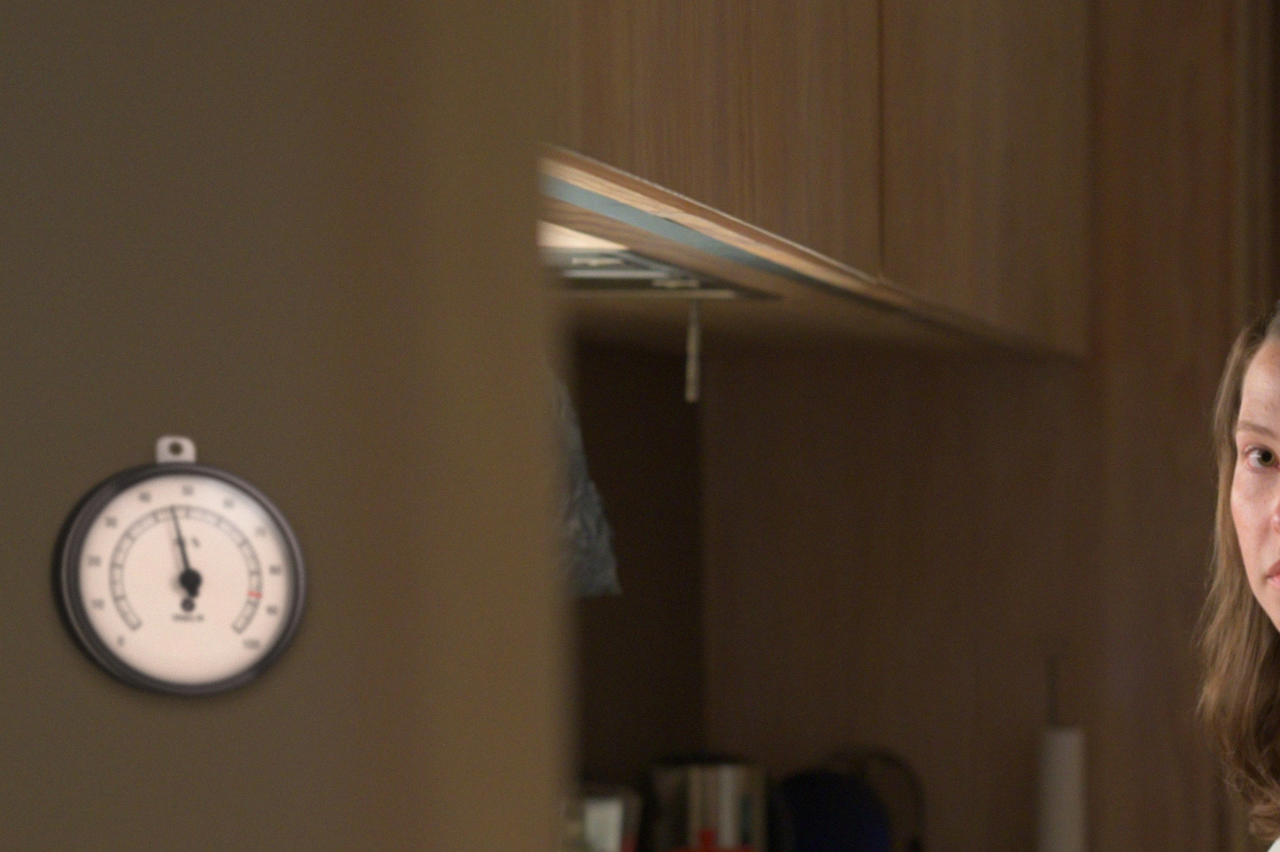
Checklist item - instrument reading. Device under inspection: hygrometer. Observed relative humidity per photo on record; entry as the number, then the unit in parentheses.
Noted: 45 (%)
